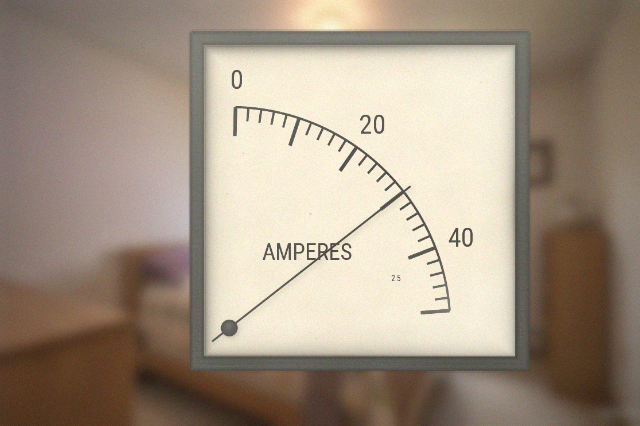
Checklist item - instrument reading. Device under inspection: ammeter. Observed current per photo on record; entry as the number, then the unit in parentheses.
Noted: 30 (A)
